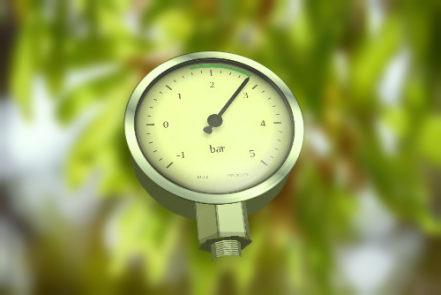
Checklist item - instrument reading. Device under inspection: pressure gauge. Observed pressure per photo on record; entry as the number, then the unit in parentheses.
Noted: 2.8 (bar)
